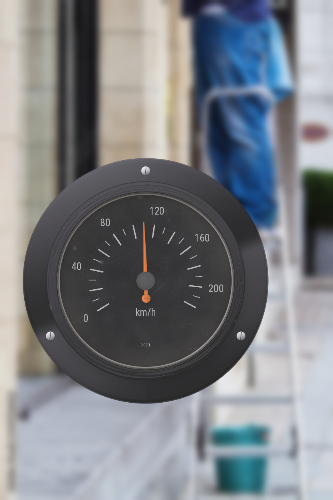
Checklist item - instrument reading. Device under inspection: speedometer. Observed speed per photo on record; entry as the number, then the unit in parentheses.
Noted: 110 (km/h)
